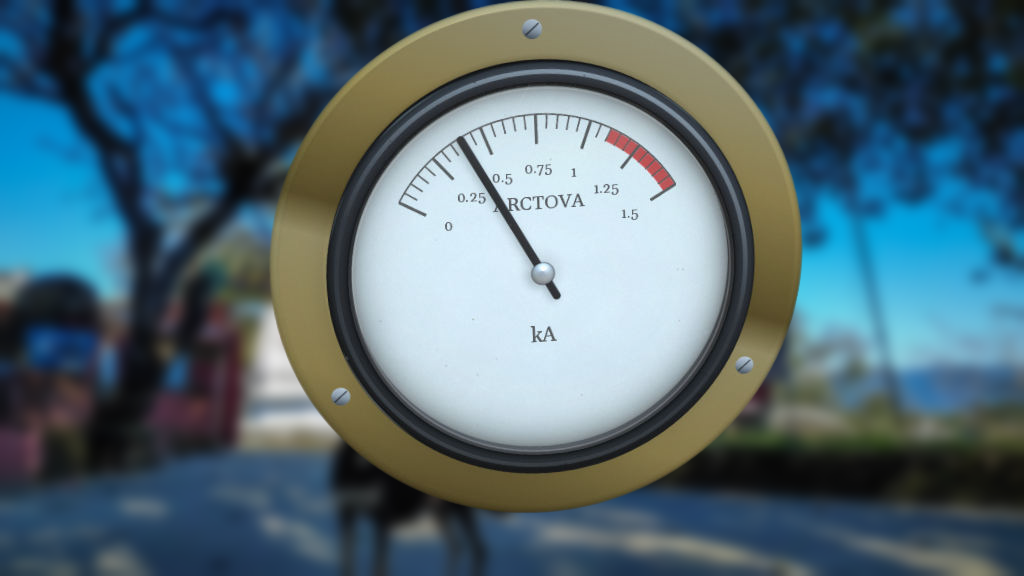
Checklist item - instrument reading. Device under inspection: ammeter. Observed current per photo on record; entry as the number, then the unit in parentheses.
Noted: 0.4 (kA)
